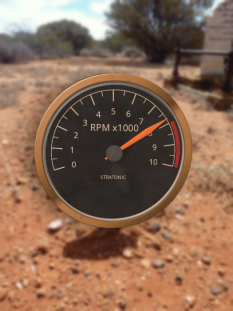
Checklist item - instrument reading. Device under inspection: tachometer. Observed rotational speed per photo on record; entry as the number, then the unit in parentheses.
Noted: 7750 (rpm)
